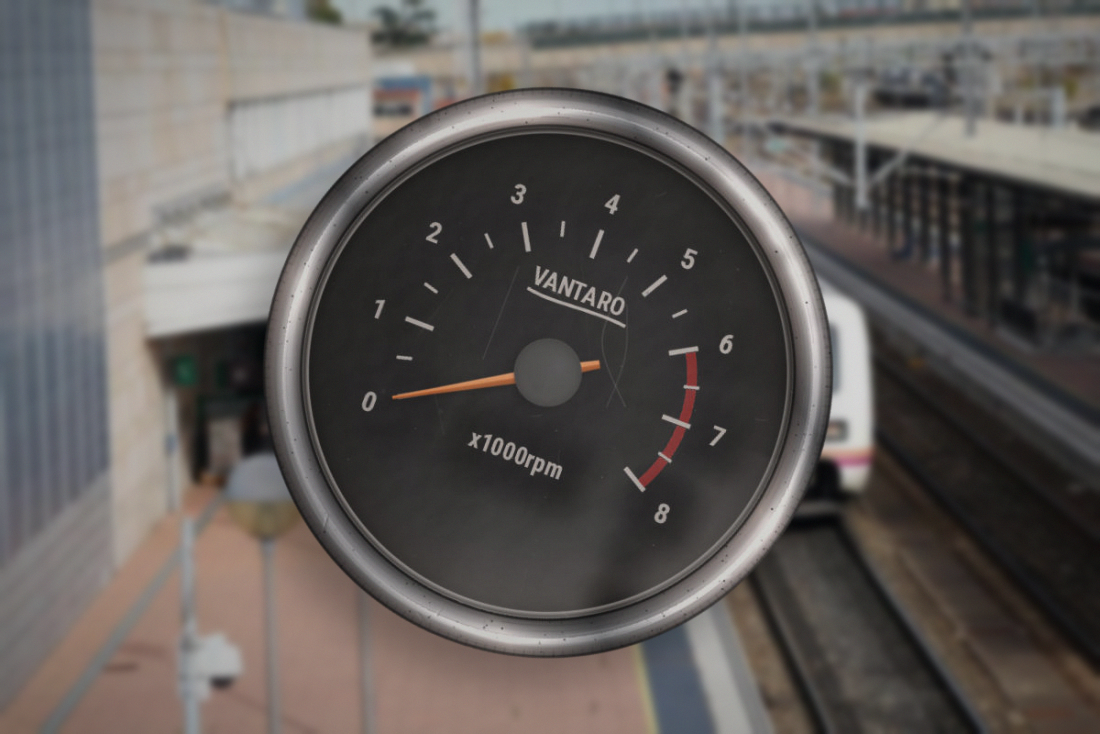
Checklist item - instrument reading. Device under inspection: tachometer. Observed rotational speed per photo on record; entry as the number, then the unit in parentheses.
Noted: 0 (rpm)
